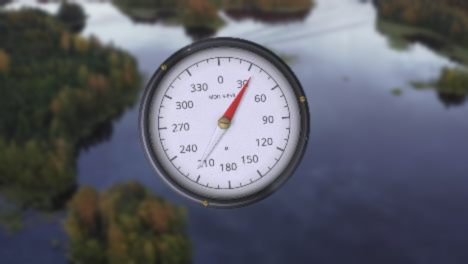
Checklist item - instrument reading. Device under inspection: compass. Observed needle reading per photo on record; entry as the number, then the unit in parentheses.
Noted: 35 (°)
